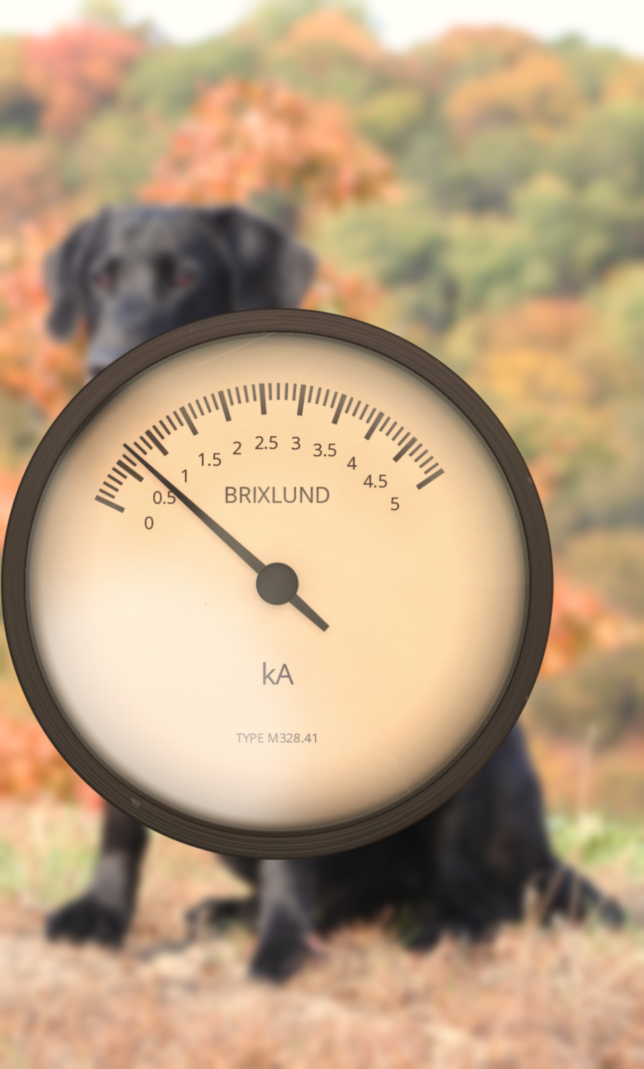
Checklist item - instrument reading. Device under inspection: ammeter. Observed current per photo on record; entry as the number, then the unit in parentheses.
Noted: 0.7 (kA)
